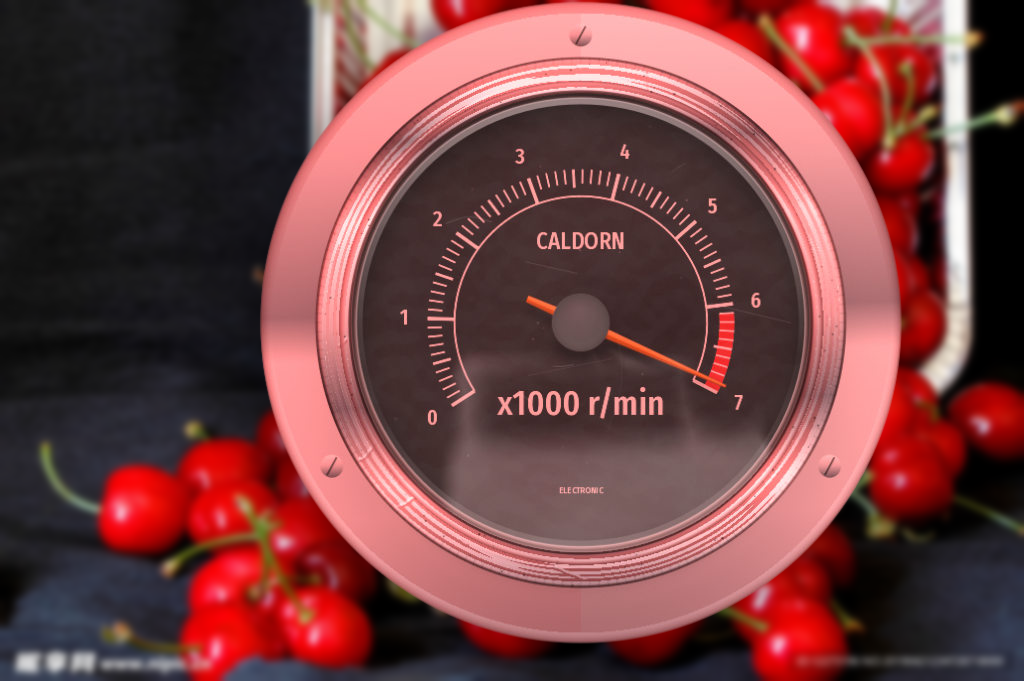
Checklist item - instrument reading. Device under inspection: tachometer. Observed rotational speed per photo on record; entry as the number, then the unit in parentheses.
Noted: 6900 (rpm)
